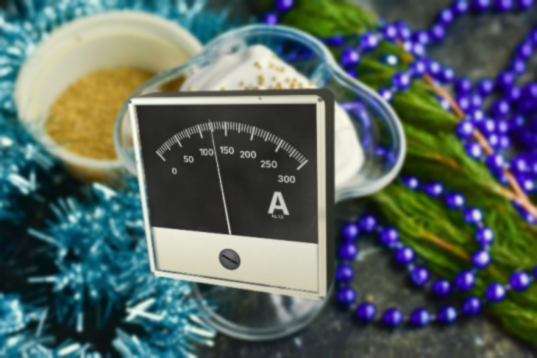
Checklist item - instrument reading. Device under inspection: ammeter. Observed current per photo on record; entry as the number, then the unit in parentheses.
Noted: 125 (A)
